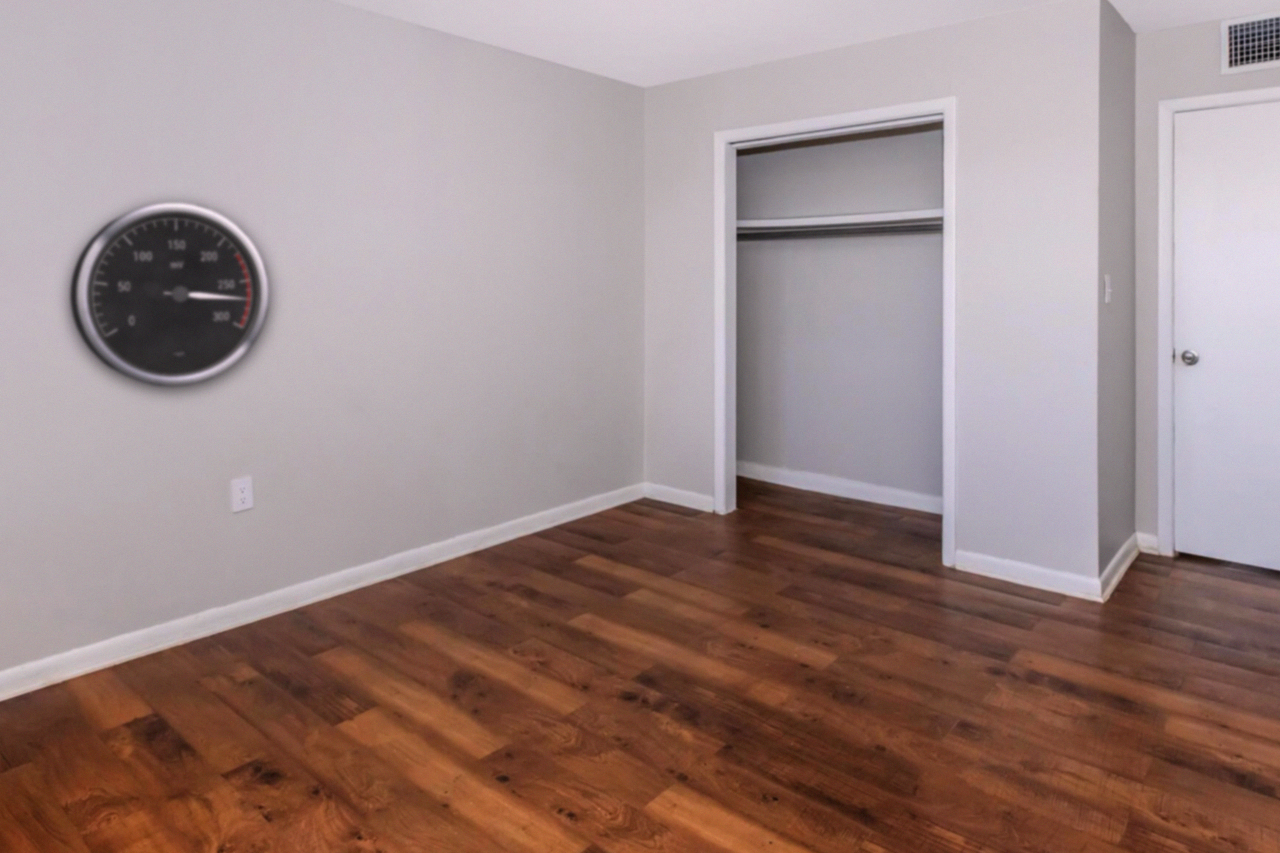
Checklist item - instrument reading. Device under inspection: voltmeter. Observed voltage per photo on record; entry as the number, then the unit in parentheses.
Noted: 270 (mV)
